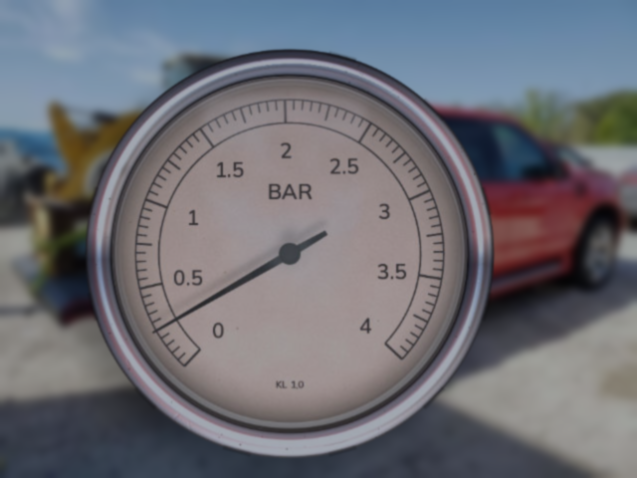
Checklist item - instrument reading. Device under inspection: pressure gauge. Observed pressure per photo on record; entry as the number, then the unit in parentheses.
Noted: 0.25 (bar)
